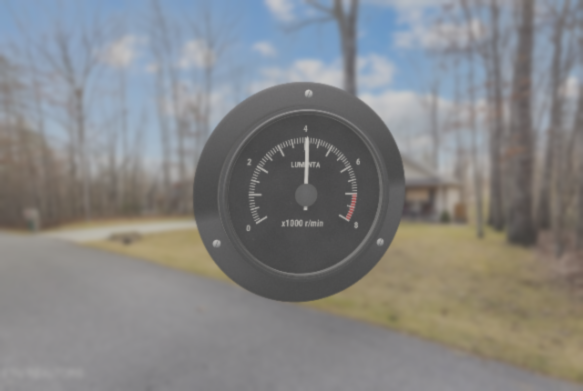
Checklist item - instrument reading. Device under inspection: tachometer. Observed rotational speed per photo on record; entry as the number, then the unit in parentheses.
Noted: 4000 (rpm)
